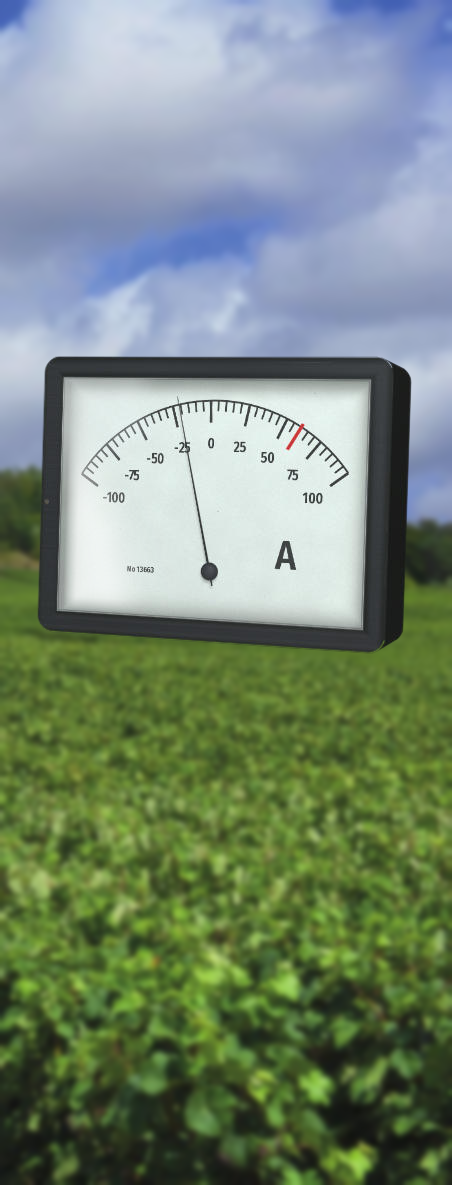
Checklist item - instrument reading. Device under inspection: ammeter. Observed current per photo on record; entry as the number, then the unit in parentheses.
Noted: -20 (A)
